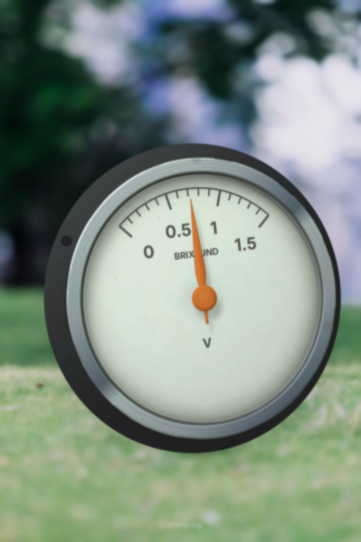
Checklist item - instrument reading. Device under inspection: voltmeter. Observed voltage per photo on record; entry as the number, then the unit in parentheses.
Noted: 0.7 (V)
